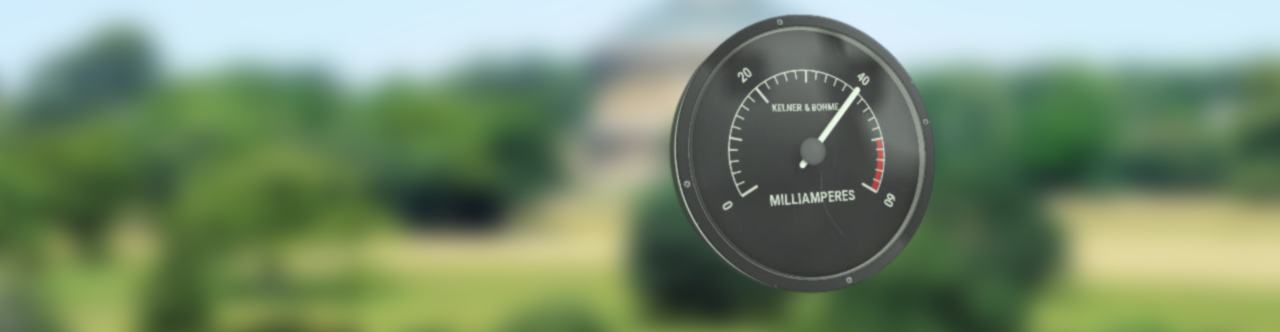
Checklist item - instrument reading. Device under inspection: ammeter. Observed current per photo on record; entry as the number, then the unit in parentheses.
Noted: 40 (mA)
